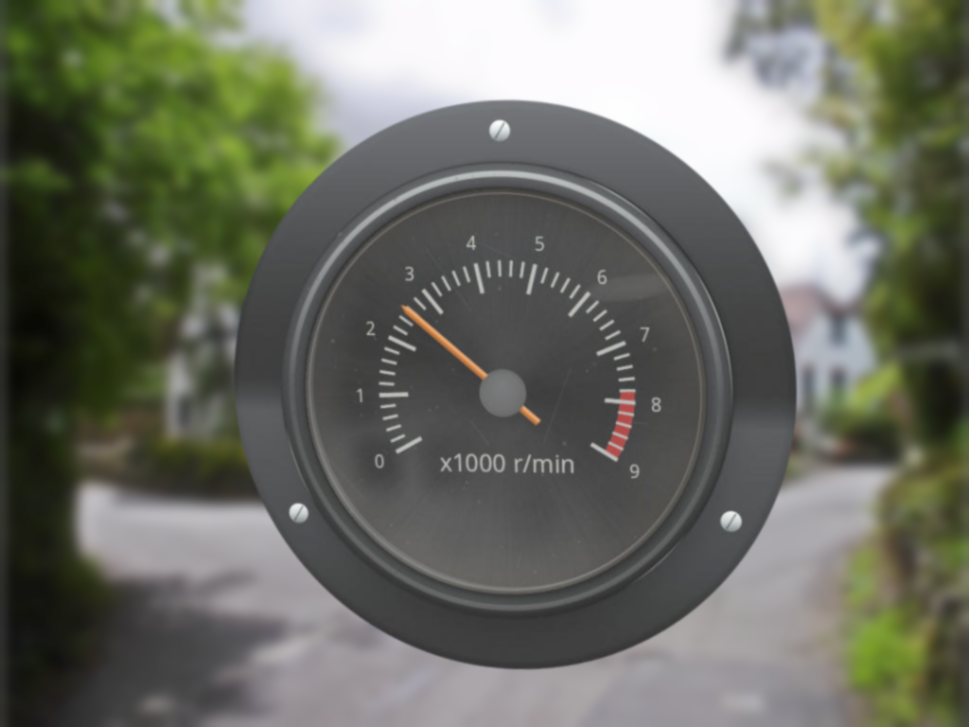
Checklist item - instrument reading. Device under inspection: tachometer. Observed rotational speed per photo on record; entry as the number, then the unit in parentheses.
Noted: 2600 (rpm)
